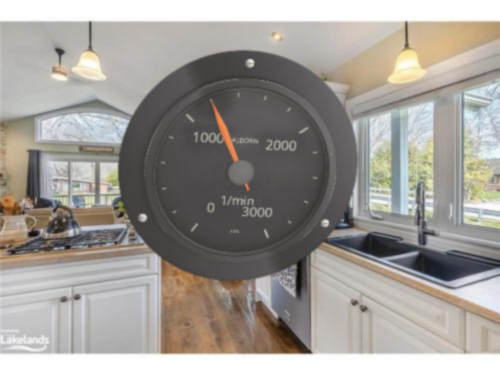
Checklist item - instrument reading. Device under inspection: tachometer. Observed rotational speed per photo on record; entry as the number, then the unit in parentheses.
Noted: 1200 (rpm)
